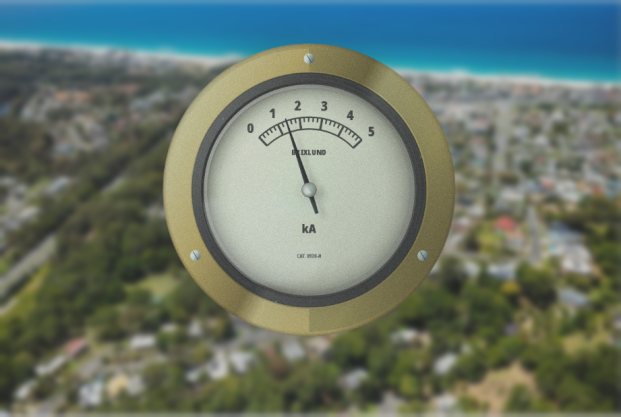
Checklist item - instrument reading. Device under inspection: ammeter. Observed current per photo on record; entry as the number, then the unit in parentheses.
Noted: 1.4 (kA)
